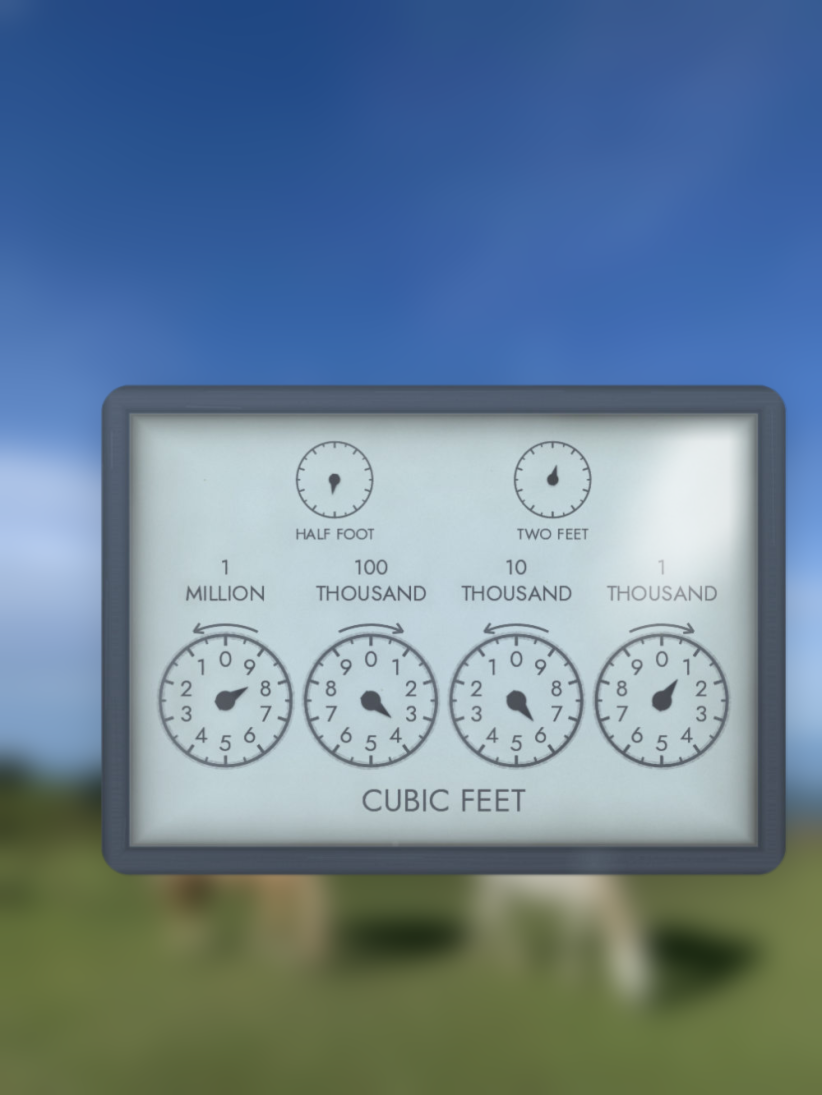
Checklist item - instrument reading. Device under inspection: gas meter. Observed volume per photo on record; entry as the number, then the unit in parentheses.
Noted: 836100 (ft³)
